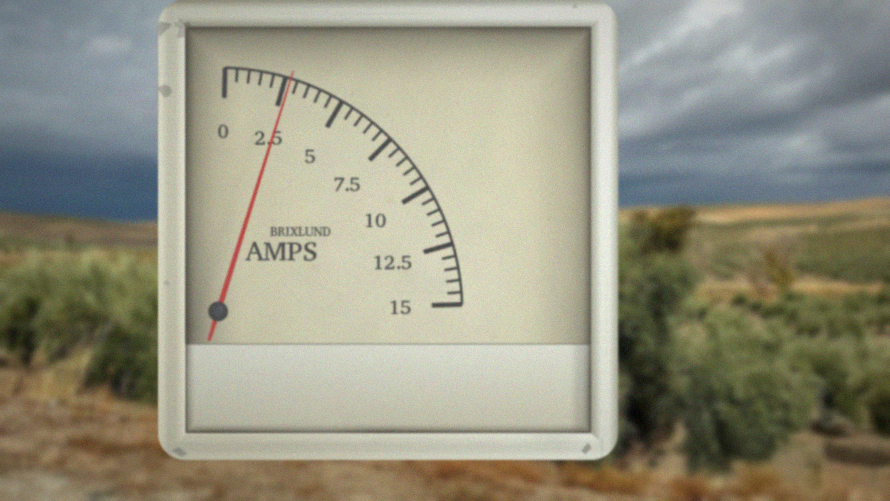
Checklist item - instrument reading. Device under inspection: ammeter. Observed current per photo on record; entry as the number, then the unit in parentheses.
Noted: 2.75 (A)
